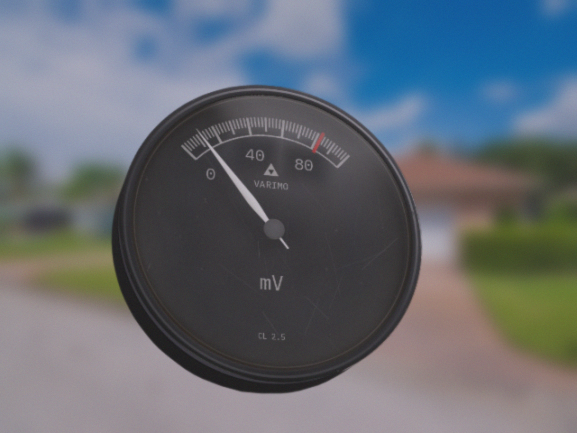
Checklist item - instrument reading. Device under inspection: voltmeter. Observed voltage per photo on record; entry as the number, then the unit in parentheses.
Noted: 10 (mV)
